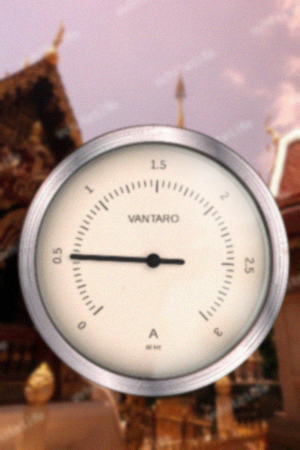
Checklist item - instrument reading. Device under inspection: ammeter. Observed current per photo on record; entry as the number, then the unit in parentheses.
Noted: 0.5 (A)
